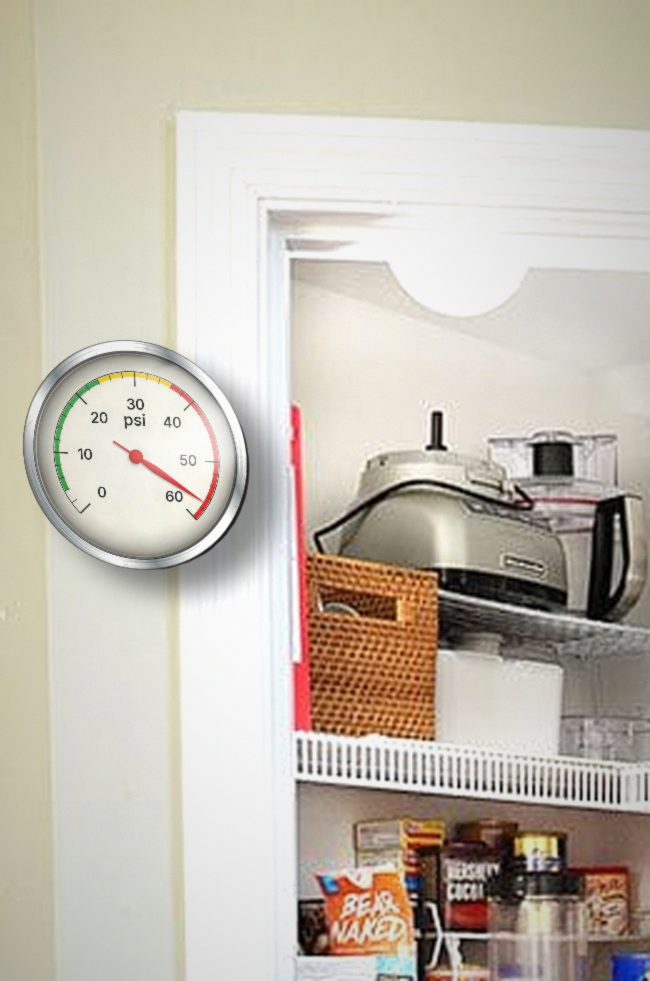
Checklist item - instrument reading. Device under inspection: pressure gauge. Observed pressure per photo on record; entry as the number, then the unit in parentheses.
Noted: 57 (psi)
